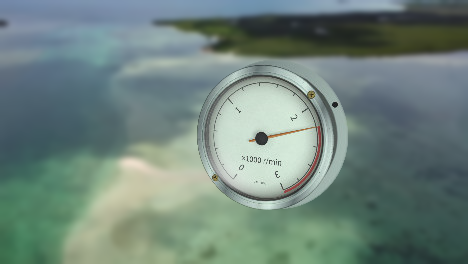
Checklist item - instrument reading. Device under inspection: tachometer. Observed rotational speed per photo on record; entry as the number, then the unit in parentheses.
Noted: 2200 (rpm)
